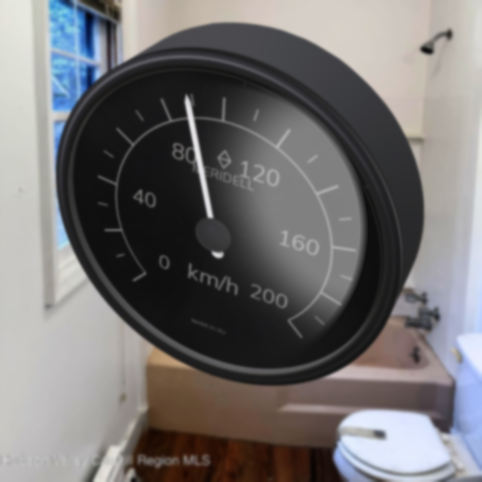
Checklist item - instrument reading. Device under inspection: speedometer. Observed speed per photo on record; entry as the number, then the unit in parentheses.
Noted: 90 (km/h)
